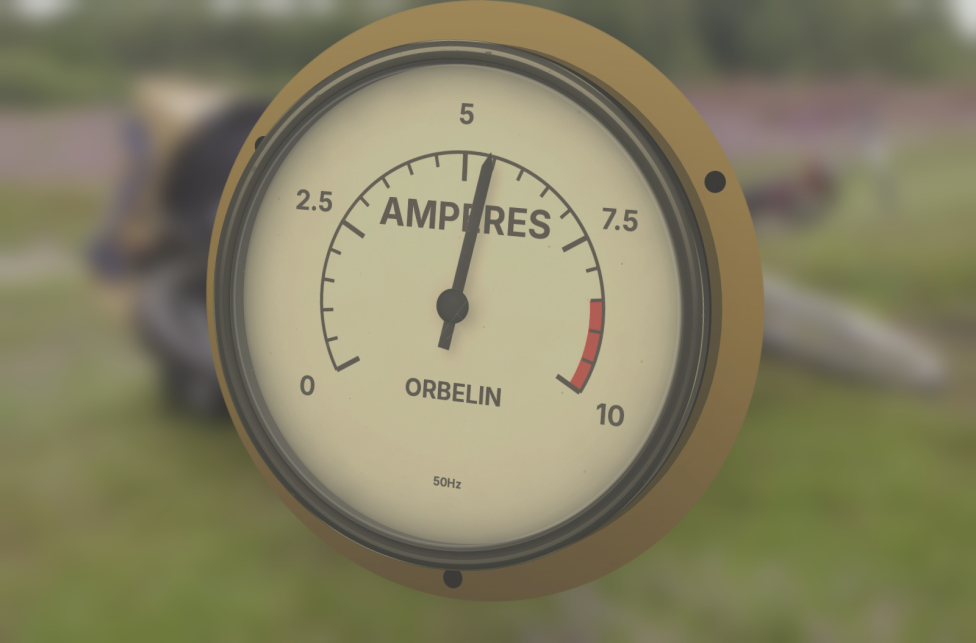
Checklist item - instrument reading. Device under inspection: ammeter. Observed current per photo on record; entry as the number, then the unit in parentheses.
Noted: 5.5 (A)
